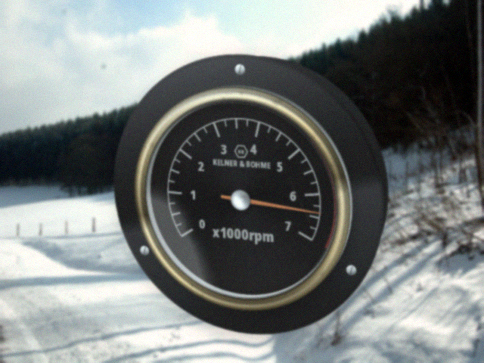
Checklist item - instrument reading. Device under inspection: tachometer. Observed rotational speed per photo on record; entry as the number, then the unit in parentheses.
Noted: 6375 (rpm)
